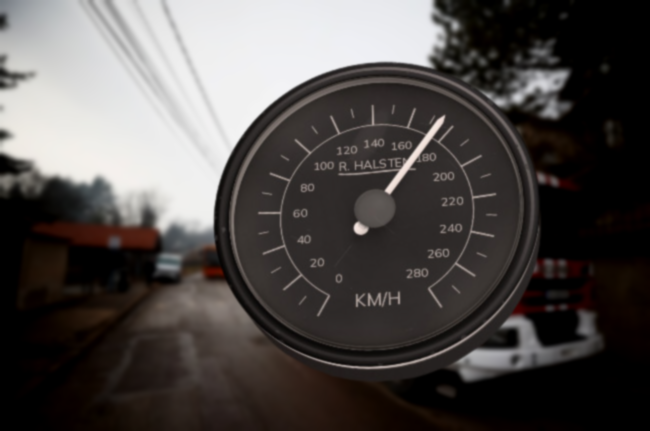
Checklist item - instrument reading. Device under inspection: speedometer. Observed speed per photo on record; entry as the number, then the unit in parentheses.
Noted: 175 (km/h)
